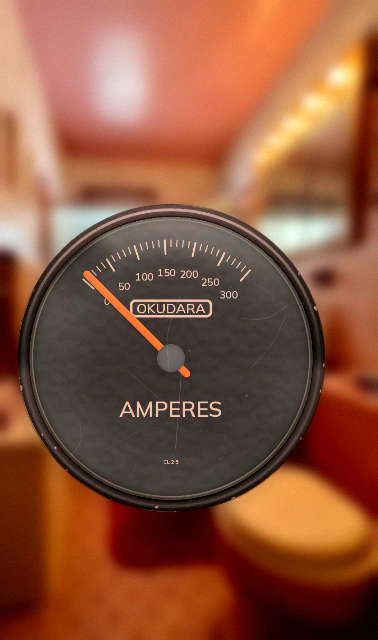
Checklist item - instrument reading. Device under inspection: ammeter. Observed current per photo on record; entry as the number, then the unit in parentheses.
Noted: 10 (A)
